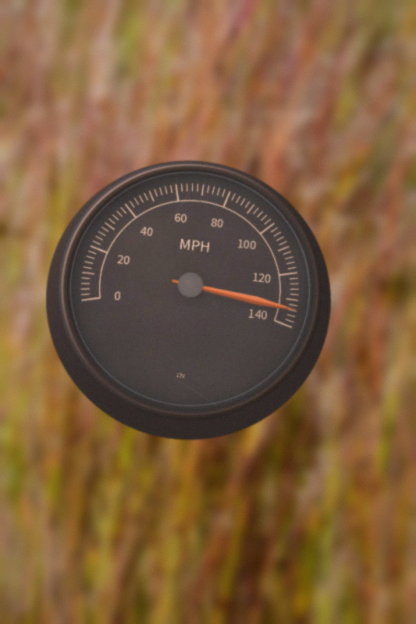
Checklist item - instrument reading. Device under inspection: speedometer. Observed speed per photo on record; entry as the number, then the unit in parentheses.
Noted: 134 (mph)
